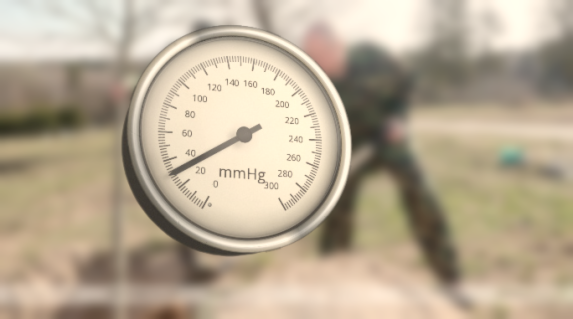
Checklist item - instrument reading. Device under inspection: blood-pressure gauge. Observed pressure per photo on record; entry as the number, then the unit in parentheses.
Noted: 30 (mmHg)
